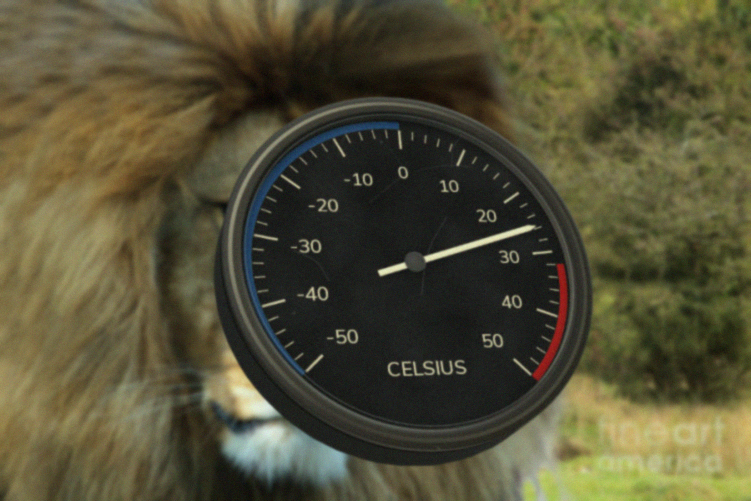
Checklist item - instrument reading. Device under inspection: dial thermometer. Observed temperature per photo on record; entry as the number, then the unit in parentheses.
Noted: 26 (°C)
